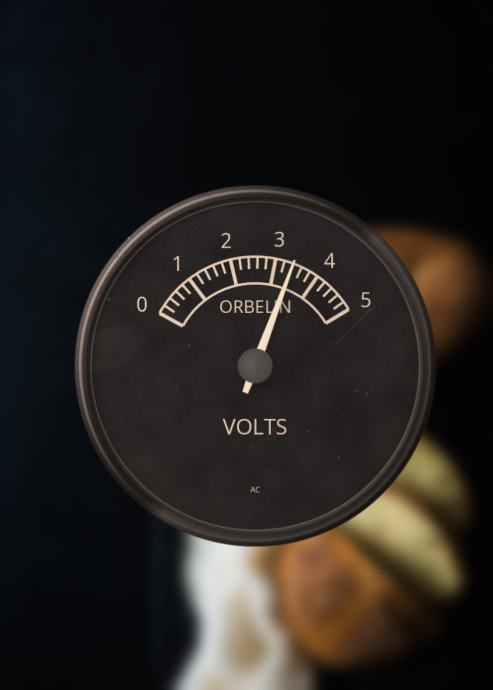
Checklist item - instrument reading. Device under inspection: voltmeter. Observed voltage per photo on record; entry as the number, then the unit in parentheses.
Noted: 3.4 (V)
